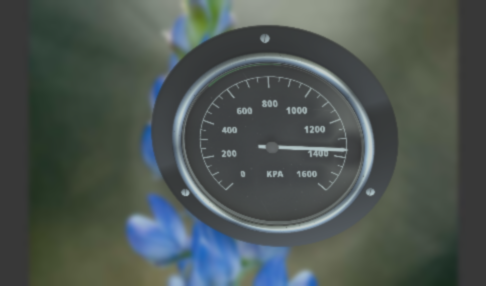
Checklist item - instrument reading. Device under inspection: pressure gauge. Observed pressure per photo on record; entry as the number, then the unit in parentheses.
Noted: 1350 (kPa)
